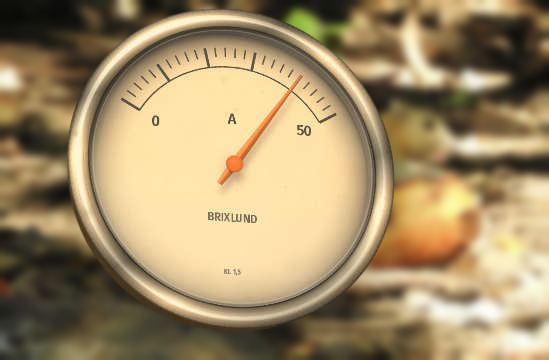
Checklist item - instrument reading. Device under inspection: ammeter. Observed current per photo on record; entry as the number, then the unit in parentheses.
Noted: 40 (A)
